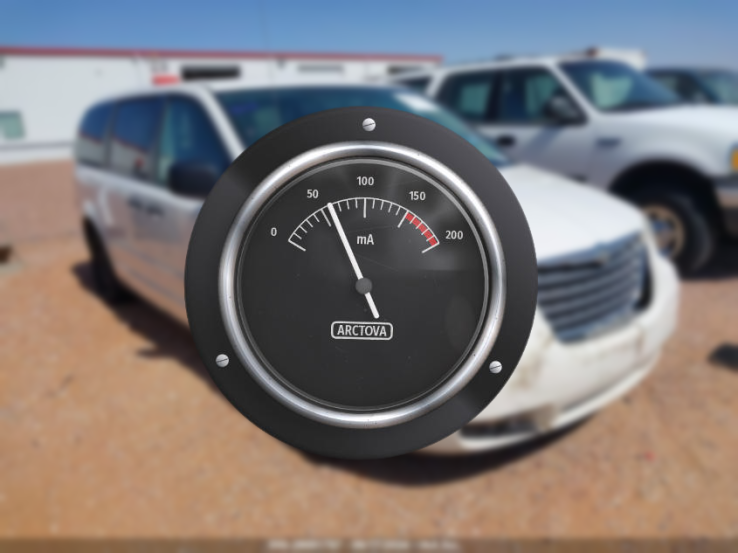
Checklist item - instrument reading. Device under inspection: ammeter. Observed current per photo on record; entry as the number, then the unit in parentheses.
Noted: 60 (mA)
